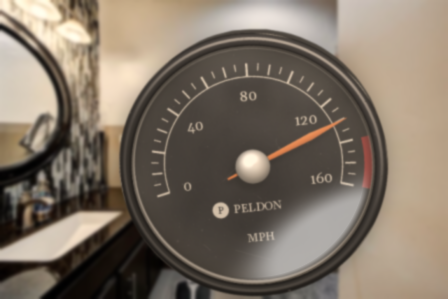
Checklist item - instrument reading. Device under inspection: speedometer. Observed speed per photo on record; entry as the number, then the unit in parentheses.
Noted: 130 (mph)
